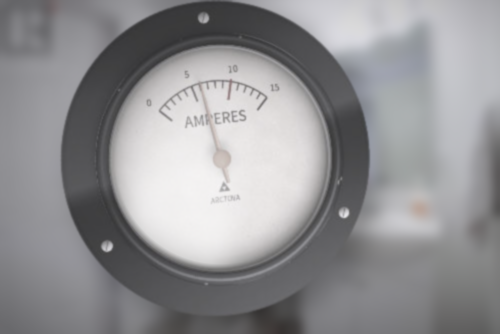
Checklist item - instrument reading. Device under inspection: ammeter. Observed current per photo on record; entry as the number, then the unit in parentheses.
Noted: 6 (A)
